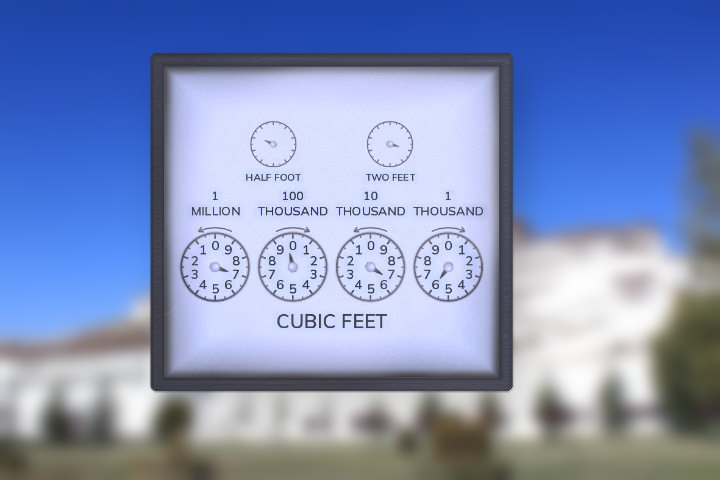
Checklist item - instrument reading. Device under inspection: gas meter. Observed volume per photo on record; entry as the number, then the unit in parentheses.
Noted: 696600 (ft³)
